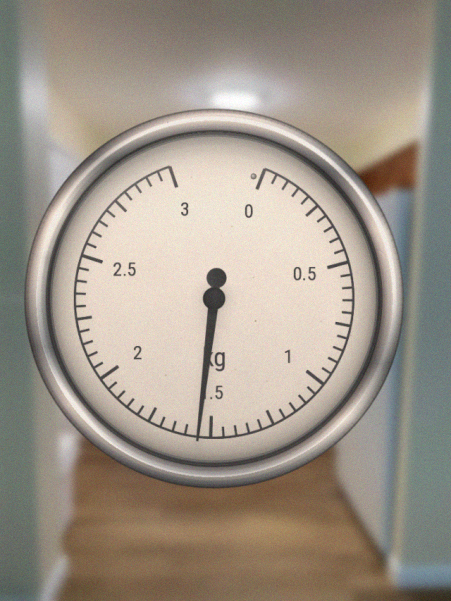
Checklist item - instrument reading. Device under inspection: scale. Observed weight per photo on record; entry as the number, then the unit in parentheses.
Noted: 1.55 (kg)
